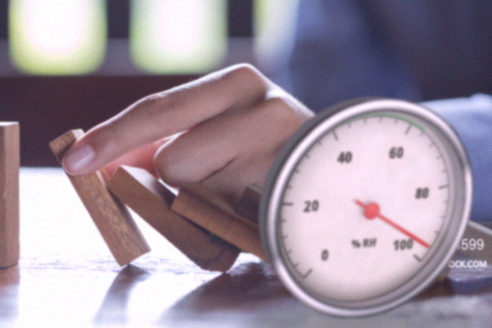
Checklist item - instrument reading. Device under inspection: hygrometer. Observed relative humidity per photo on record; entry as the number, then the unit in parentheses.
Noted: 96 (%)
